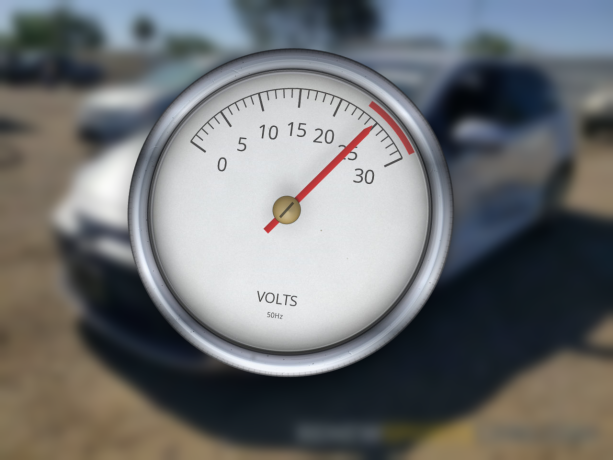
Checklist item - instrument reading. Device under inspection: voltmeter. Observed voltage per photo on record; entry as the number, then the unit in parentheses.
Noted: 25 (V)
